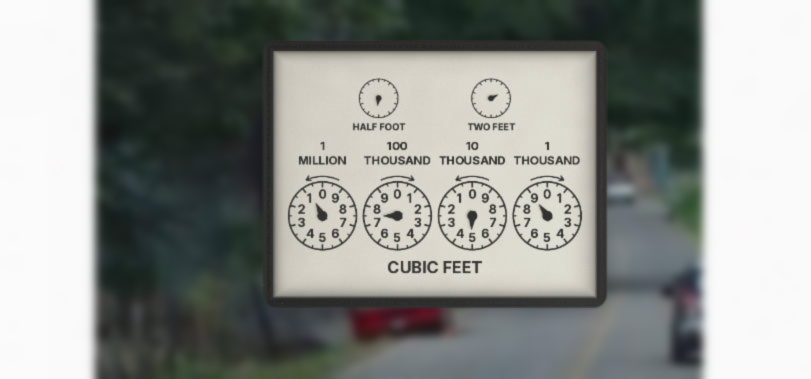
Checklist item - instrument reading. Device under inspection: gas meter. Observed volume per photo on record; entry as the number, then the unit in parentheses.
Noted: 74900 (ft³)
